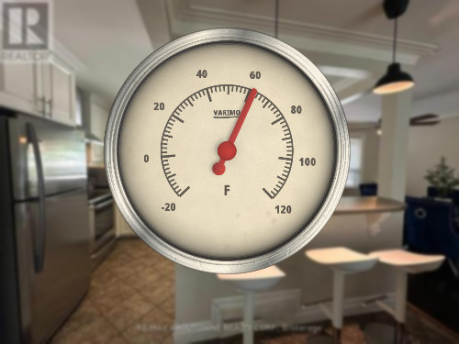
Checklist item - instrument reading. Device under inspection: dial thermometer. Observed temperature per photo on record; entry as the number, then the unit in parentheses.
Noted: 62 (°F)
